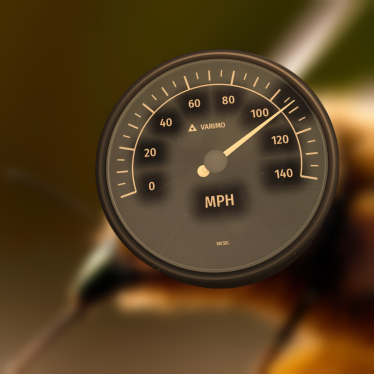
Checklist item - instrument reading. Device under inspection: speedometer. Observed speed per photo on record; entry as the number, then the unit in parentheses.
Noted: 107.5 (mph)
